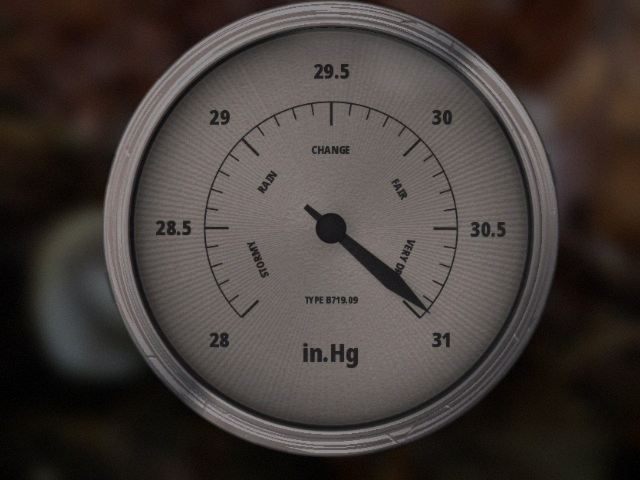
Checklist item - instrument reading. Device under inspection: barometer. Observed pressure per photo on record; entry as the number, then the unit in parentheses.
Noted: 30.95 (inHg)
